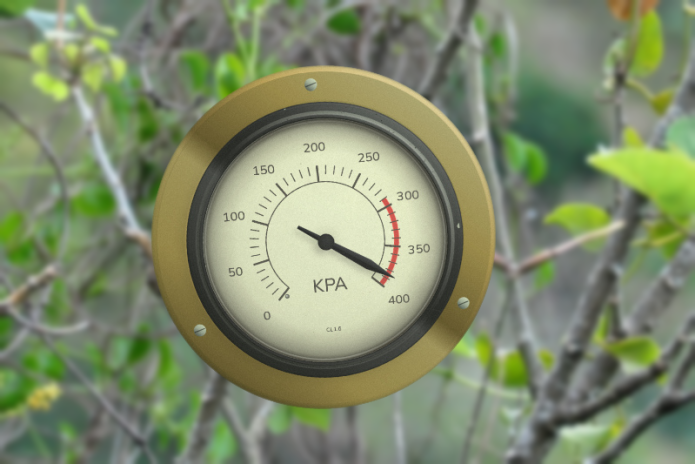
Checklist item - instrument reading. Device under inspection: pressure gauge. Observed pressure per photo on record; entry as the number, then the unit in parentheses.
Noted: 385 (kPa)
